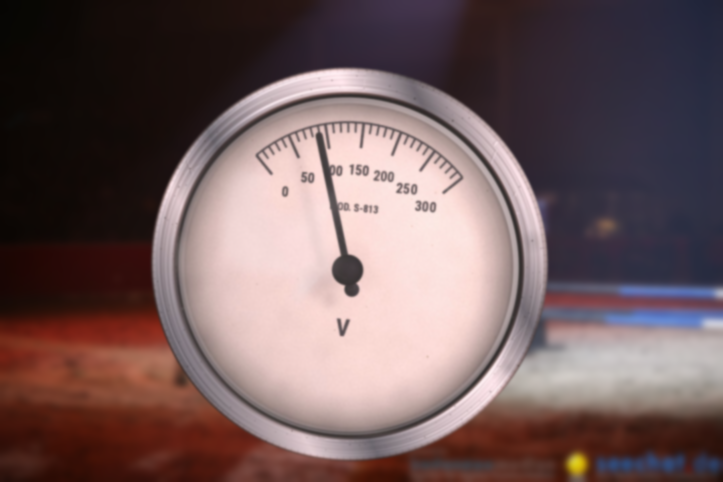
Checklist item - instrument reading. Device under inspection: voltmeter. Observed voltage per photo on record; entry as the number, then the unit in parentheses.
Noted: 90 (V)
